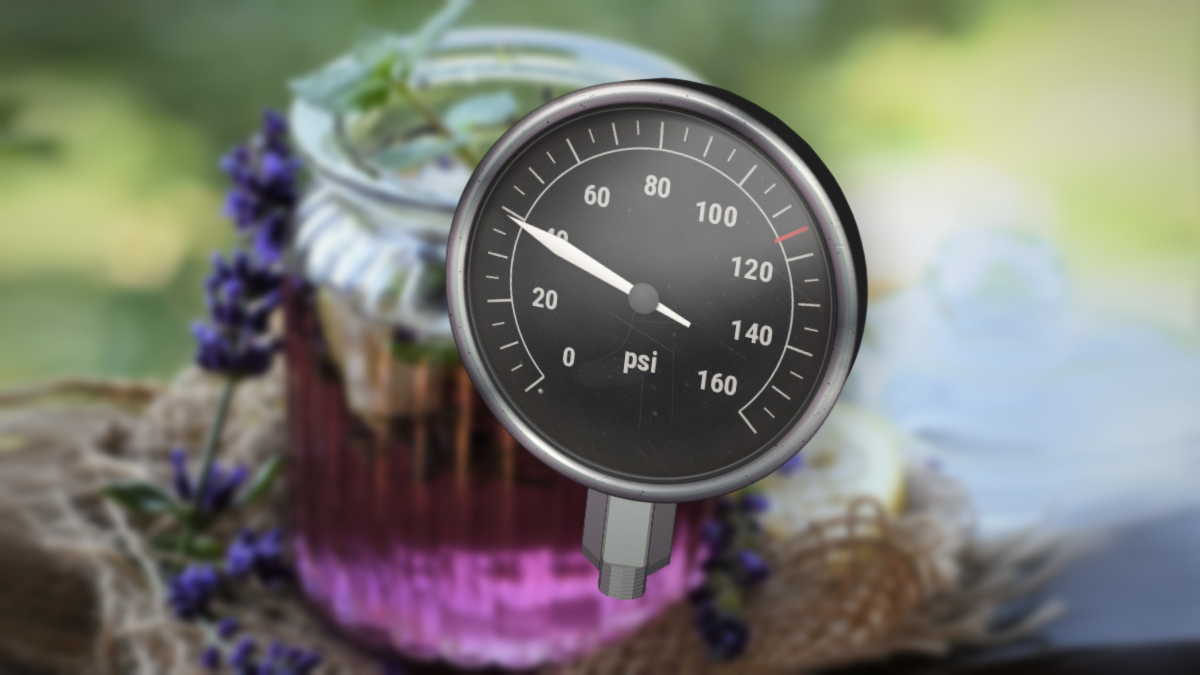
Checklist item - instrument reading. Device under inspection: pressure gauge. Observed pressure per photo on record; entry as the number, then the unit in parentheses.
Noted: 40 (psi)
